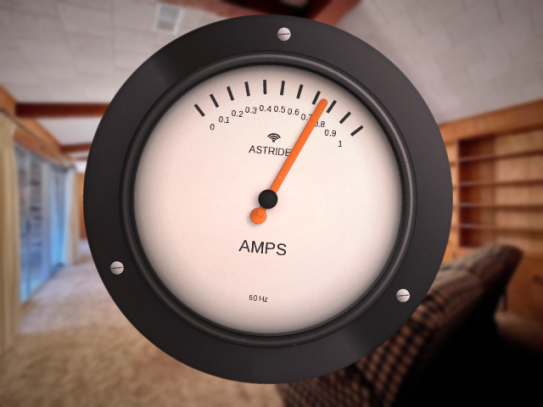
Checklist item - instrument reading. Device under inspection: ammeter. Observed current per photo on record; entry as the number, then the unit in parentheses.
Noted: 0.75 (A)
